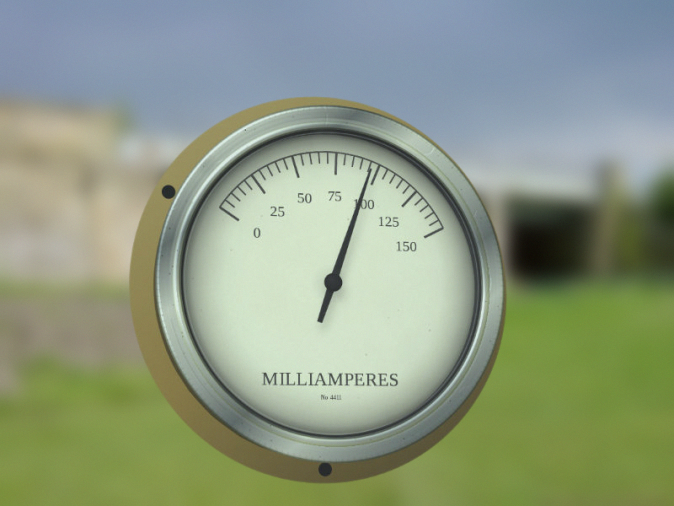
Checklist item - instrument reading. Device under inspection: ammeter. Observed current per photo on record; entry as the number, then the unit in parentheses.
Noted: 95 (mA)
